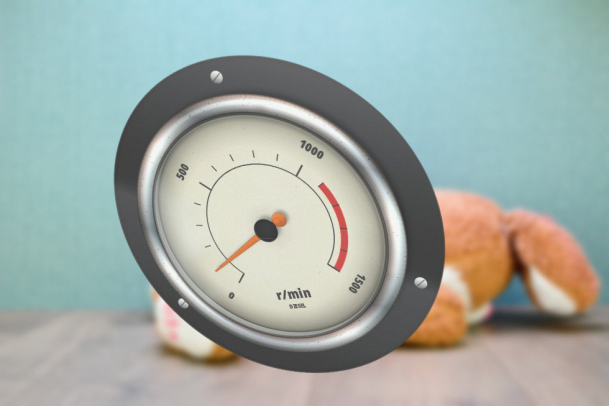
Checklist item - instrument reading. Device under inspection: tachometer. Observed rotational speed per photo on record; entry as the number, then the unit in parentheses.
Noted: 100 (rpm)
